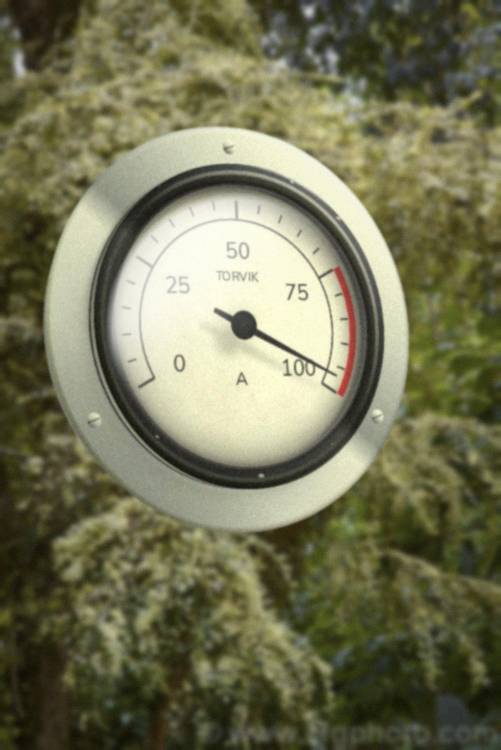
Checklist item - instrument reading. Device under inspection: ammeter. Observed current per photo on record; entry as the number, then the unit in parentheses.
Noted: 97.5 (A)
